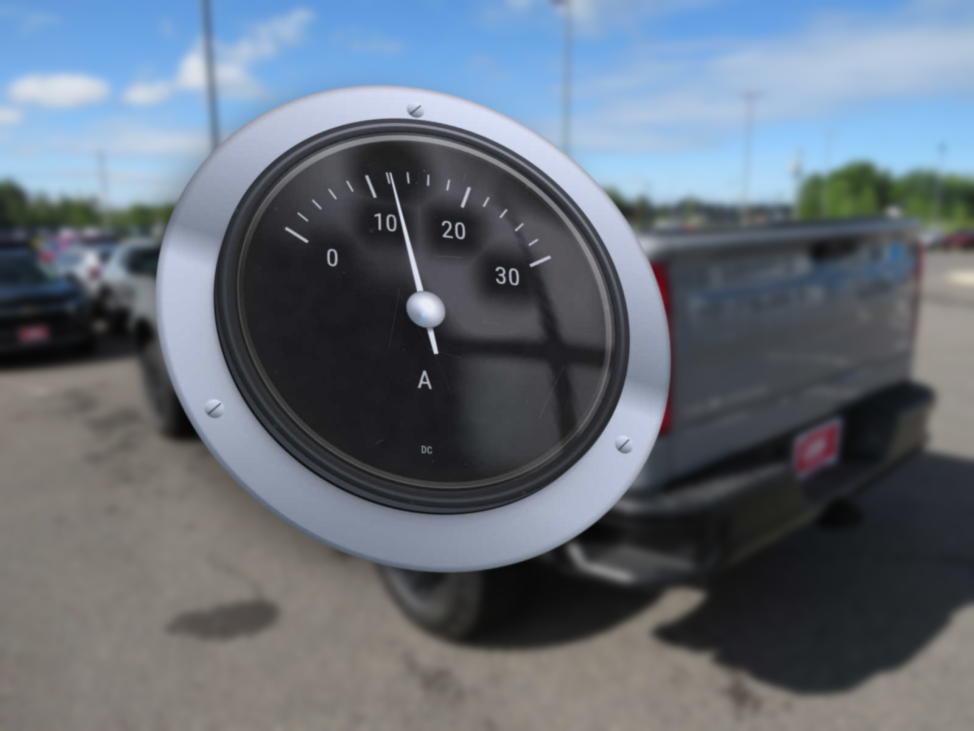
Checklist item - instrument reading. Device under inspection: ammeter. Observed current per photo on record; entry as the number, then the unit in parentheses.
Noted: 12 (A)
